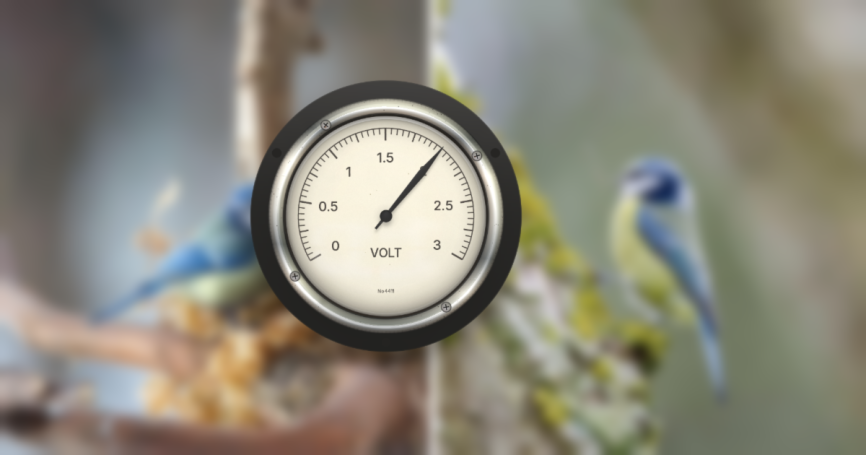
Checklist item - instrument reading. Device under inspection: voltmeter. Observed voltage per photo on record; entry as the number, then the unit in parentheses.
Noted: 2 (V)
